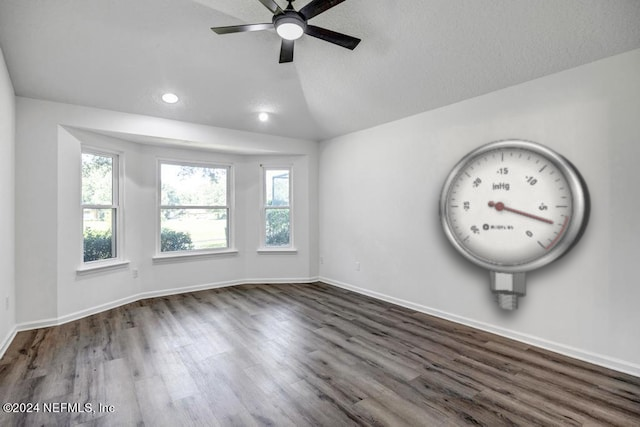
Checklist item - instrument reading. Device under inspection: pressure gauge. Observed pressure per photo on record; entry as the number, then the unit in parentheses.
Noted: -3 (inHg)
